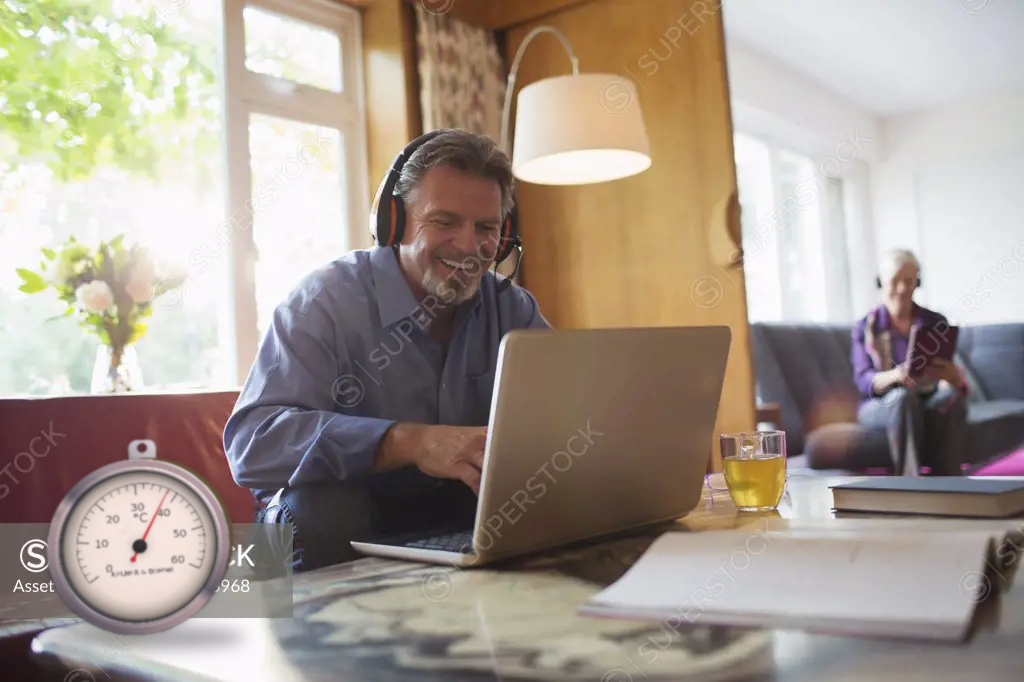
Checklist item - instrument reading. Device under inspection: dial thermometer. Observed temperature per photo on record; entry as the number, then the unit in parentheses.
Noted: 38 (°C)
